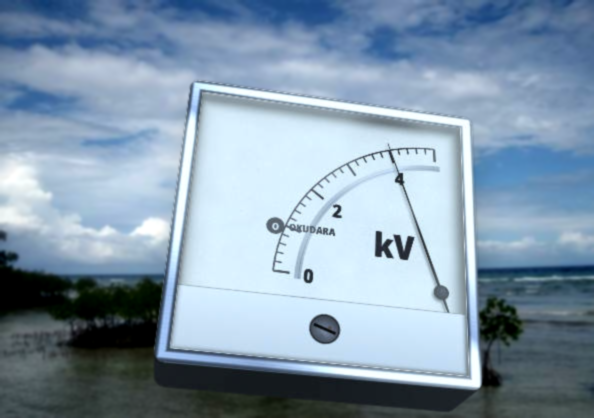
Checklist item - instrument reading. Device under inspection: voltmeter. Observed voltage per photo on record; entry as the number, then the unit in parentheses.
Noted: 4 (kV)
